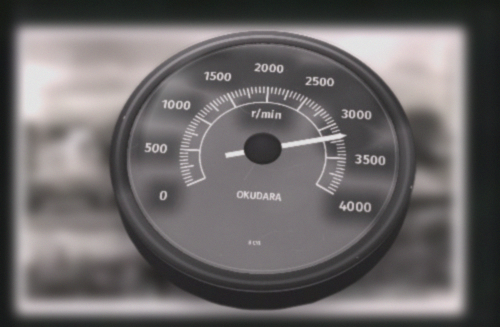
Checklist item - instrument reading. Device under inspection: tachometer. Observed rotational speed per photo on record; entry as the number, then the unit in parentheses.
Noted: 3250 (rpm)
